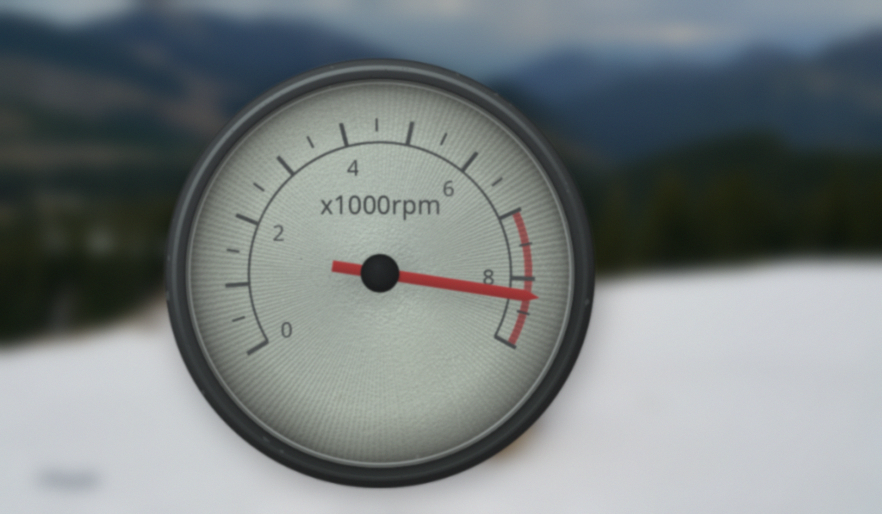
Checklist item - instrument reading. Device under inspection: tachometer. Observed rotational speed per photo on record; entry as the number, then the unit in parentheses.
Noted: 8250 (rpm)
